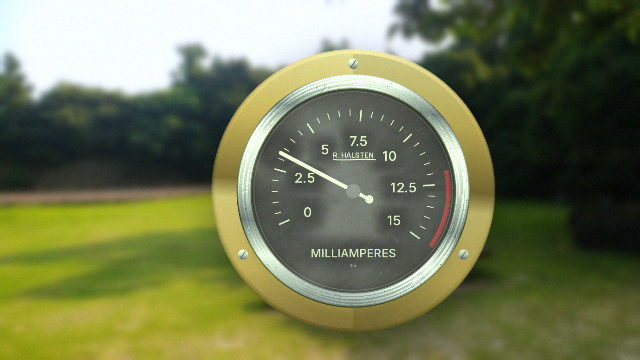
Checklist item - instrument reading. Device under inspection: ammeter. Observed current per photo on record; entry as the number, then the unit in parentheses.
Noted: 3.25 (mA)
